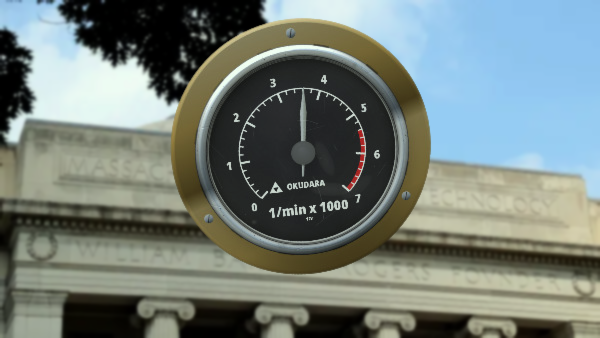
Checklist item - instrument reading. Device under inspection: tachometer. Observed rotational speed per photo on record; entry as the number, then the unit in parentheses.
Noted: 3600 (rpm)
